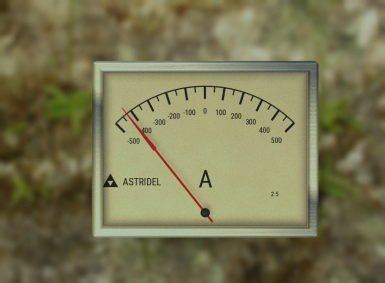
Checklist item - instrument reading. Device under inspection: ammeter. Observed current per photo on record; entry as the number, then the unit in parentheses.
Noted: -425 (A)
